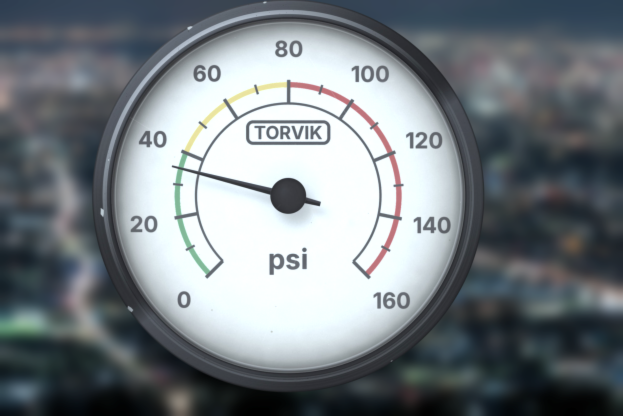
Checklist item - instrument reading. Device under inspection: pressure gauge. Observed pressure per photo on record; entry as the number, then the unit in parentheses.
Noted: 35 (psi)
